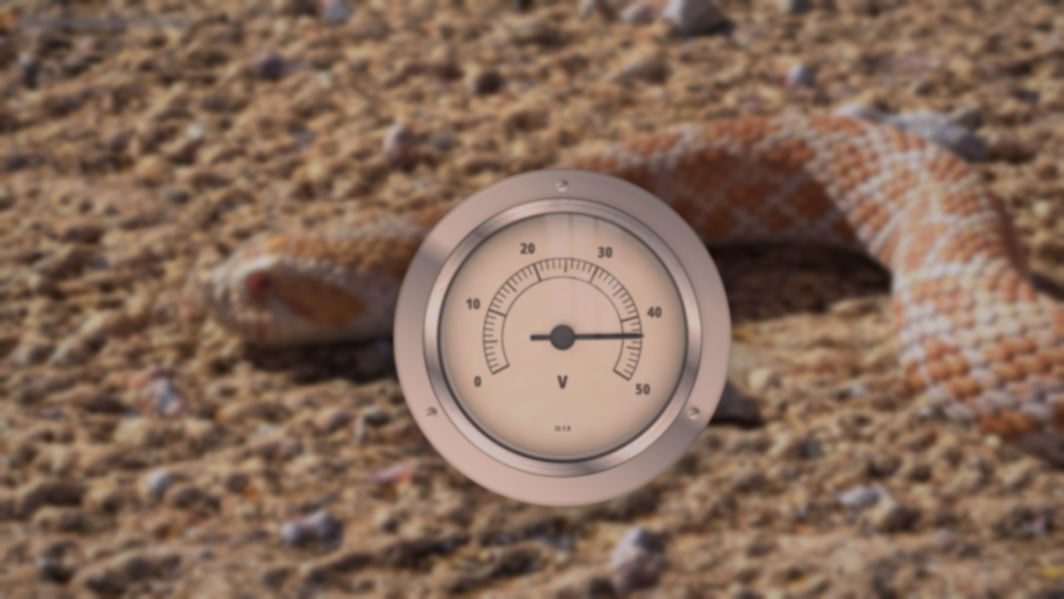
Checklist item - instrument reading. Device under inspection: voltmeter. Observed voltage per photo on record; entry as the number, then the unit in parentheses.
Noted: 43 (V)
